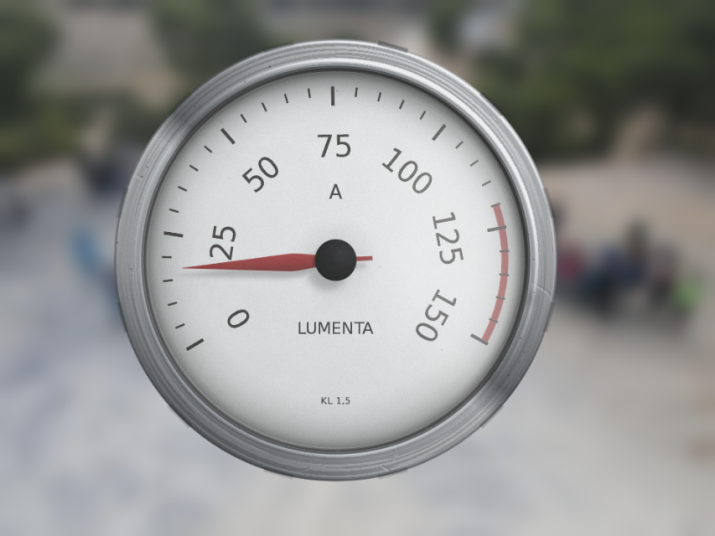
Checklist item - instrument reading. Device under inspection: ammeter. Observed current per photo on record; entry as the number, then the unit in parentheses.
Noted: 17.5 (A)
